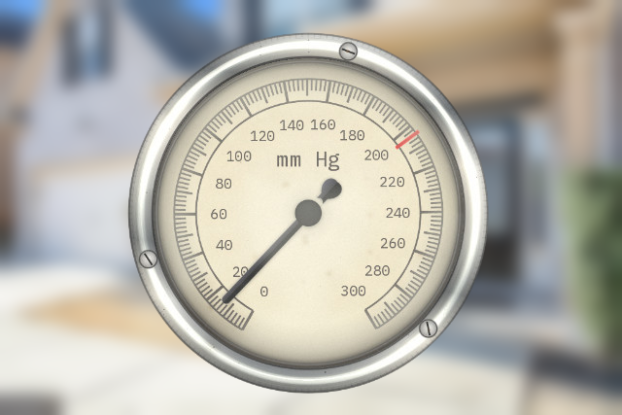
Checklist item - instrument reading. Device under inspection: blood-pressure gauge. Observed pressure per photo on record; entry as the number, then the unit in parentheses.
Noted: 14 (mmHg)
